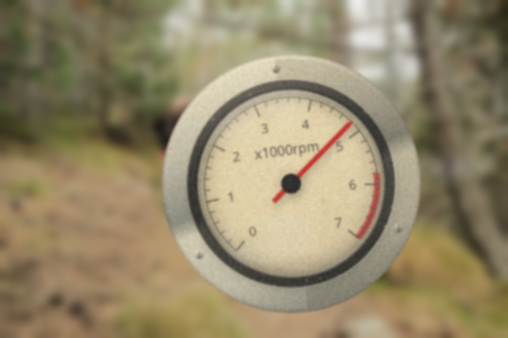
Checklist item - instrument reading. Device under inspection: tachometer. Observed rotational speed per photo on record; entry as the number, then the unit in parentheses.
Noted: 4800 (rpm)
